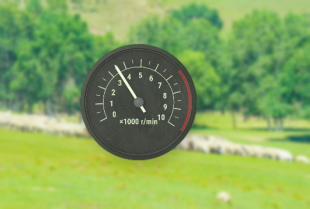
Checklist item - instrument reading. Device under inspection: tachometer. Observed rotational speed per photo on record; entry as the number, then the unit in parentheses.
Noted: 3500 (rpm)
